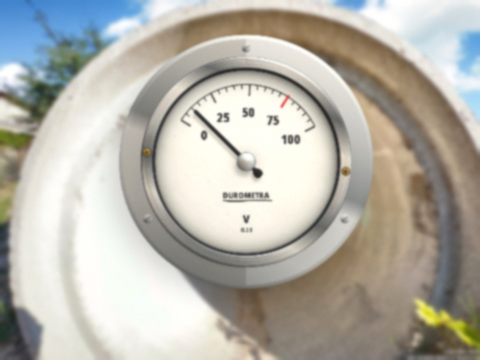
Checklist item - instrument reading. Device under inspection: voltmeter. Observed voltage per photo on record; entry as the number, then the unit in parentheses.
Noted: 10 (V)
